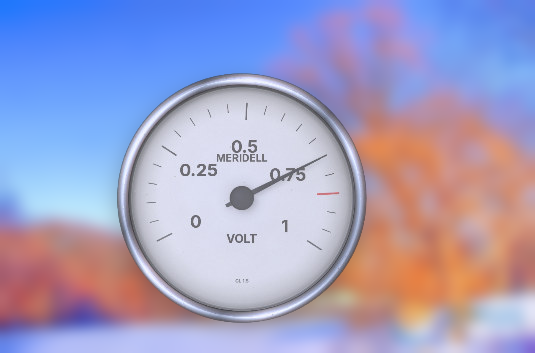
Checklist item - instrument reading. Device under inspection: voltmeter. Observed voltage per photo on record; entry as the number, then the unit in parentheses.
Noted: 0.75 (V)
